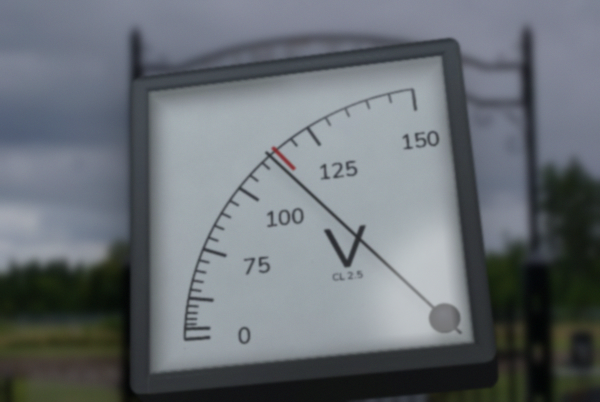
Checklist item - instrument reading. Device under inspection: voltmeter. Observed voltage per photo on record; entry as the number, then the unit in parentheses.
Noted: 112.5 (V)
